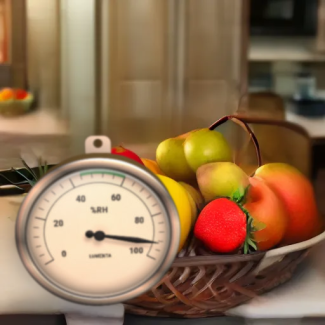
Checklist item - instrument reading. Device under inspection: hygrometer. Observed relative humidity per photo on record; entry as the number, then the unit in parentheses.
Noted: 92 (%)
